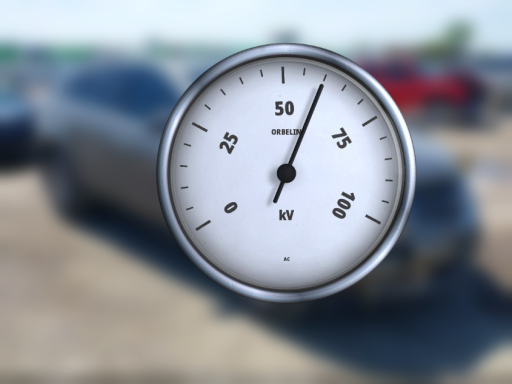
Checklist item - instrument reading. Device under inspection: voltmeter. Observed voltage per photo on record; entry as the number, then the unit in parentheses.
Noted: 60 (kV)
